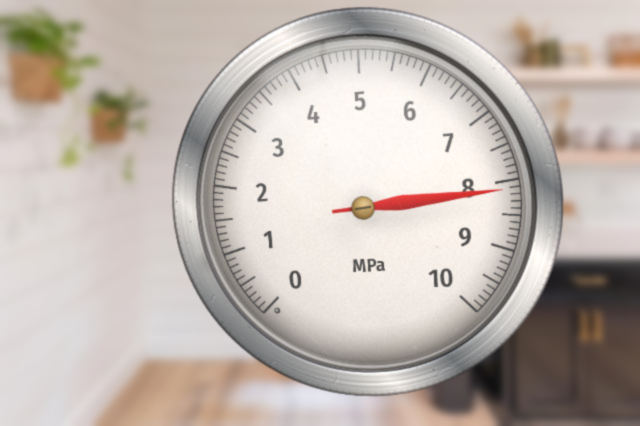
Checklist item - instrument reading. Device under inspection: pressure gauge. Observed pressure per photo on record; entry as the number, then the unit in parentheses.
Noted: 8.1 (MPa)
